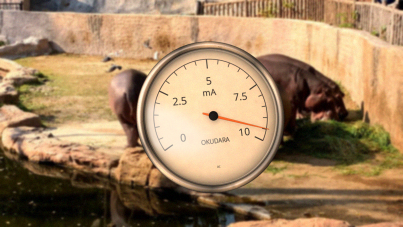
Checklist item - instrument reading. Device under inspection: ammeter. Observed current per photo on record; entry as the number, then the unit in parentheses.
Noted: 9.5 (mA)
